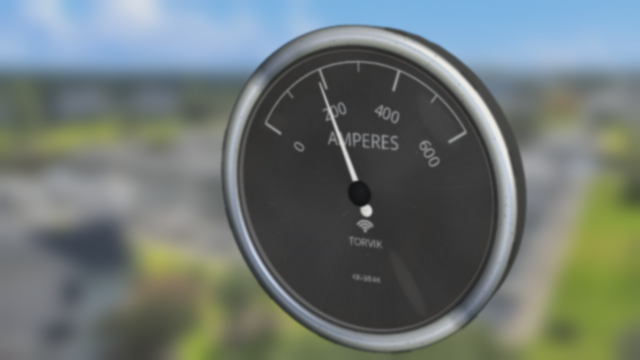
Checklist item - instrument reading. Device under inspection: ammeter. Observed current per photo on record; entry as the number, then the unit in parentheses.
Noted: 200 (A)
